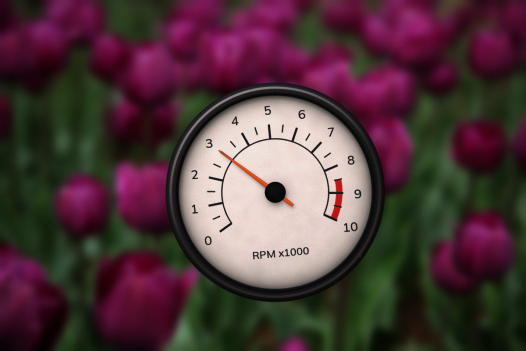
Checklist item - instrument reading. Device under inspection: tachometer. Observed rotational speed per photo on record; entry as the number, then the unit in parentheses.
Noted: 3000 (rpm)
